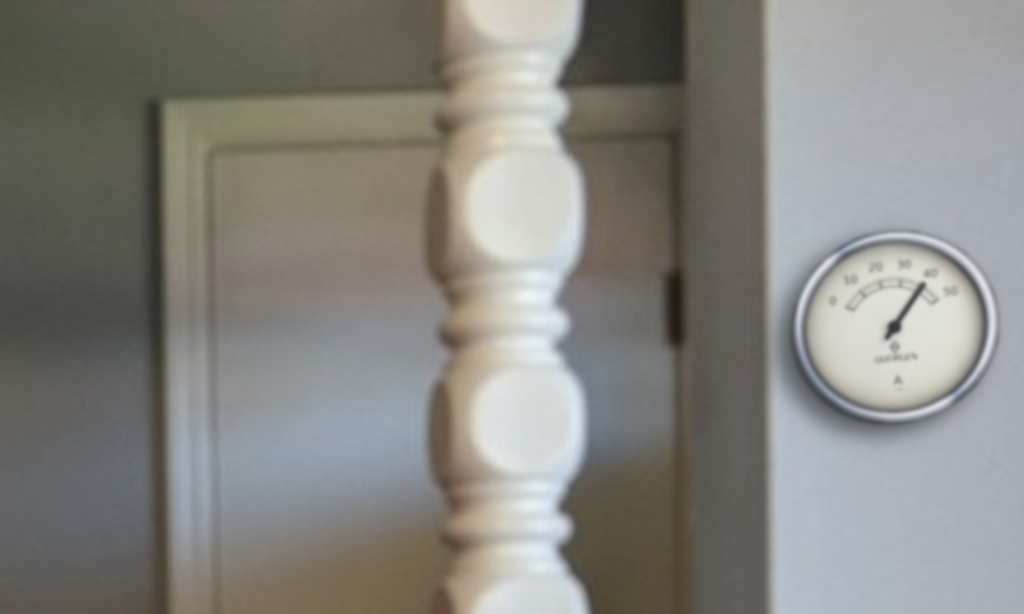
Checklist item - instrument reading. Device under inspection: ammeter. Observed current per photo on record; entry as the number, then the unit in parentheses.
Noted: 40 (A)
